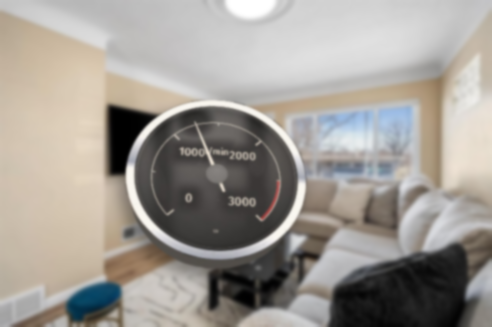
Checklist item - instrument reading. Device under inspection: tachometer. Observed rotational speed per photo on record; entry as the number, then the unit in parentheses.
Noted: 1250 (rpm)
